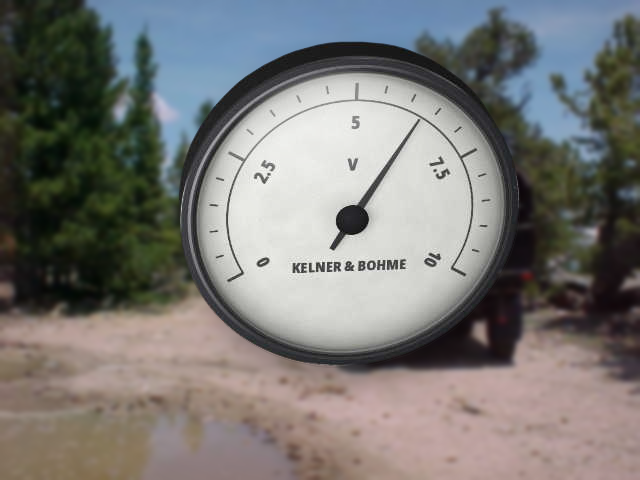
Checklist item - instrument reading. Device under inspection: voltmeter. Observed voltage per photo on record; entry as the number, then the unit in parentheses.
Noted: 6.25 (V)
